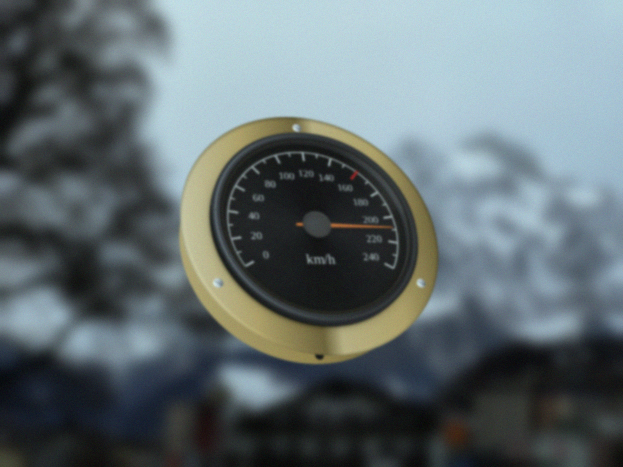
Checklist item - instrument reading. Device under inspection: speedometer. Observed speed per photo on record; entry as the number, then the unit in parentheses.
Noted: 210 (km/h)
